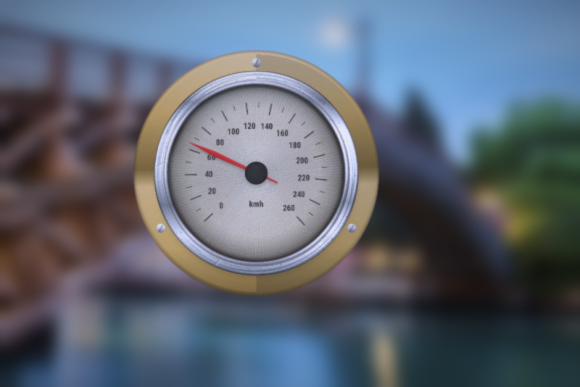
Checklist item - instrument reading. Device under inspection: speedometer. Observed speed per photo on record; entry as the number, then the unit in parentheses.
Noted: 65 (km/h)
